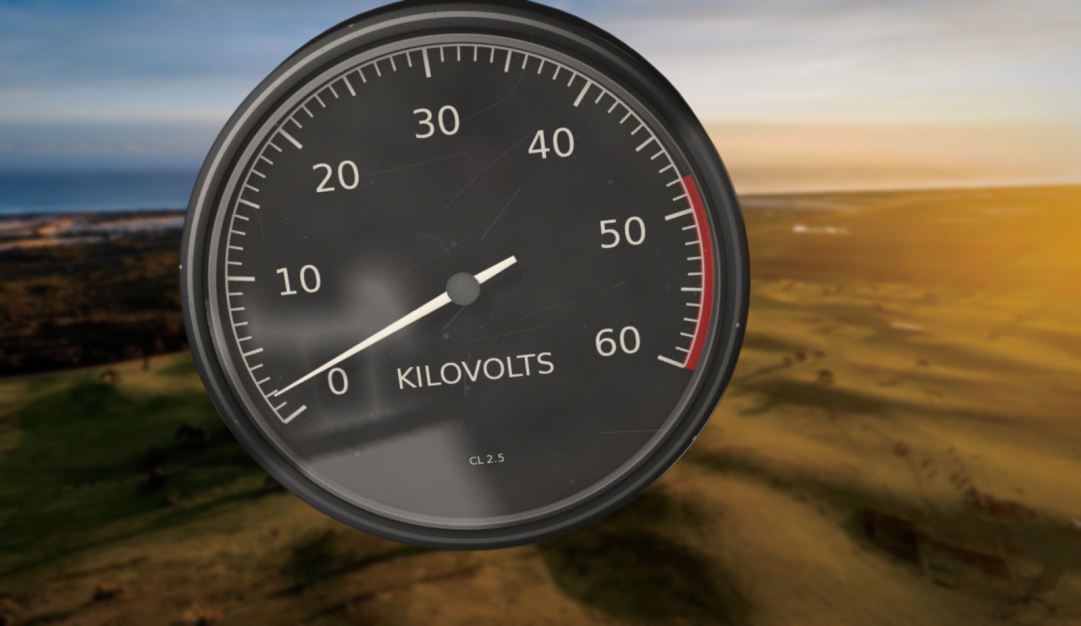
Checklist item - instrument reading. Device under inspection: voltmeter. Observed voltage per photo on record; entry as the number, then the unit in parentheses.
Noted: 2 (kV)
